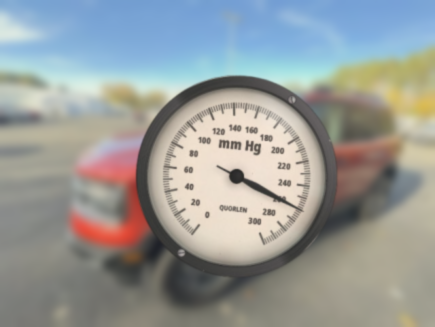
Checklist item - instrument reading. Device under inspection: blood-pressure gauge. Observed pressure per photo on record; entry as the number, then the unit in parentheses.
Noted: 260 (mmHg)
